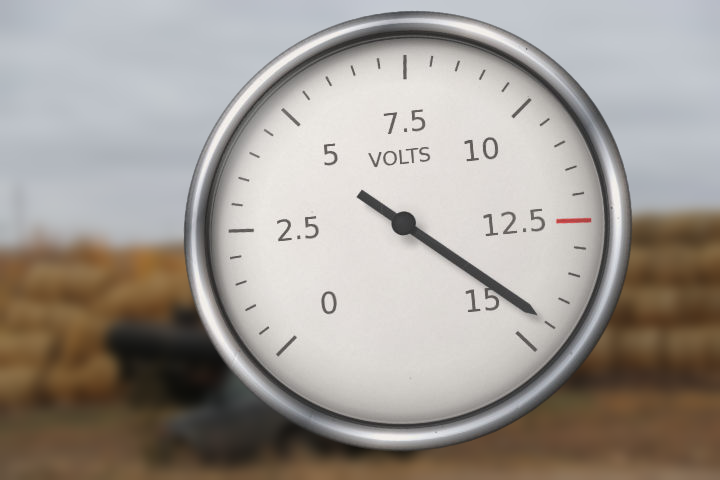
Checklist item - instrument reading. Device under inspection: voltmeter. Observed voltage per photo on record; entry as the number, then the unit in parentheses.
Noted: 14.5 (V)
